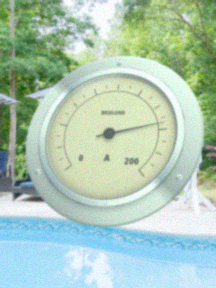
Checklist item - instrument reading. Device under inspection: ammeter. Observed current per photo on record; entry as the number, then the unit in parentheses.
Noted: 155 (A)
